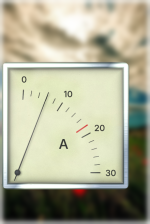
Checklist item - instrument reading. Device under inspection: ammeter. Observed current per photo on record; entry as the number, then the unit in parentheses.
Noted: 6 (A)
